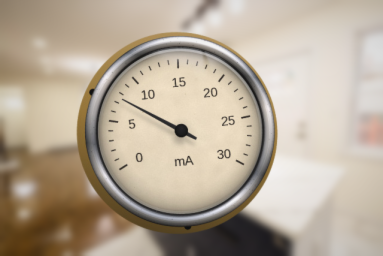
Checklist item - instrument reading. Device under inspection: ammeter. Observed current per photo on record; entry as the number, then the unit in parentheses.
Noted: 7.5 (mA)
